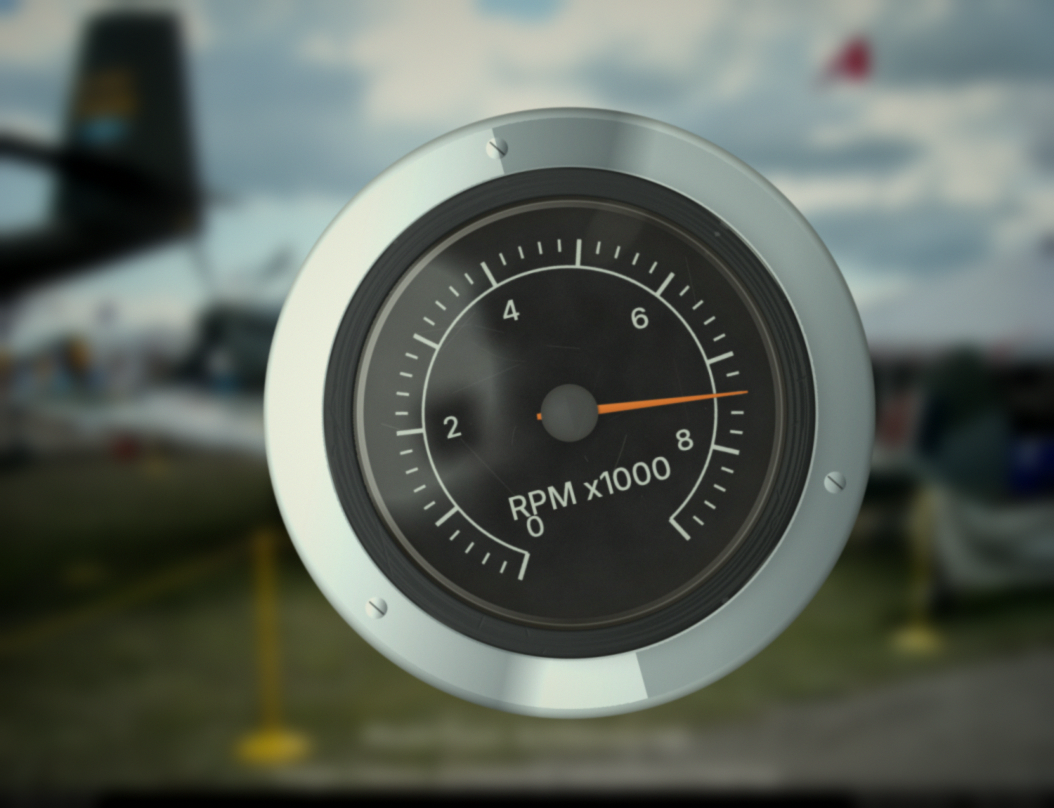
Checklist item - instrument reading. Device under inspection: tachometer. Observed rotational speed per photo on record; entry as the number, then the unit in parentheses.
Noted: 7400 (rpm)
